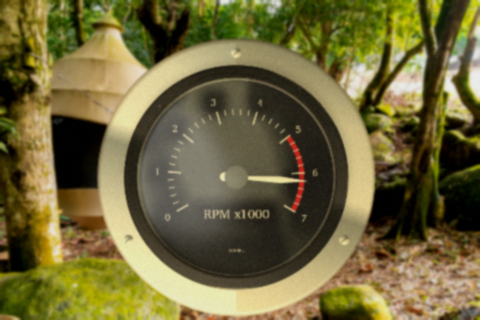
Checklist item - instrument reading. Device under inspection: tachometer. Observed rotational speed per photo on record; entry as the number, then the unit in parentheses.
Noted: 6200 (rpm)
